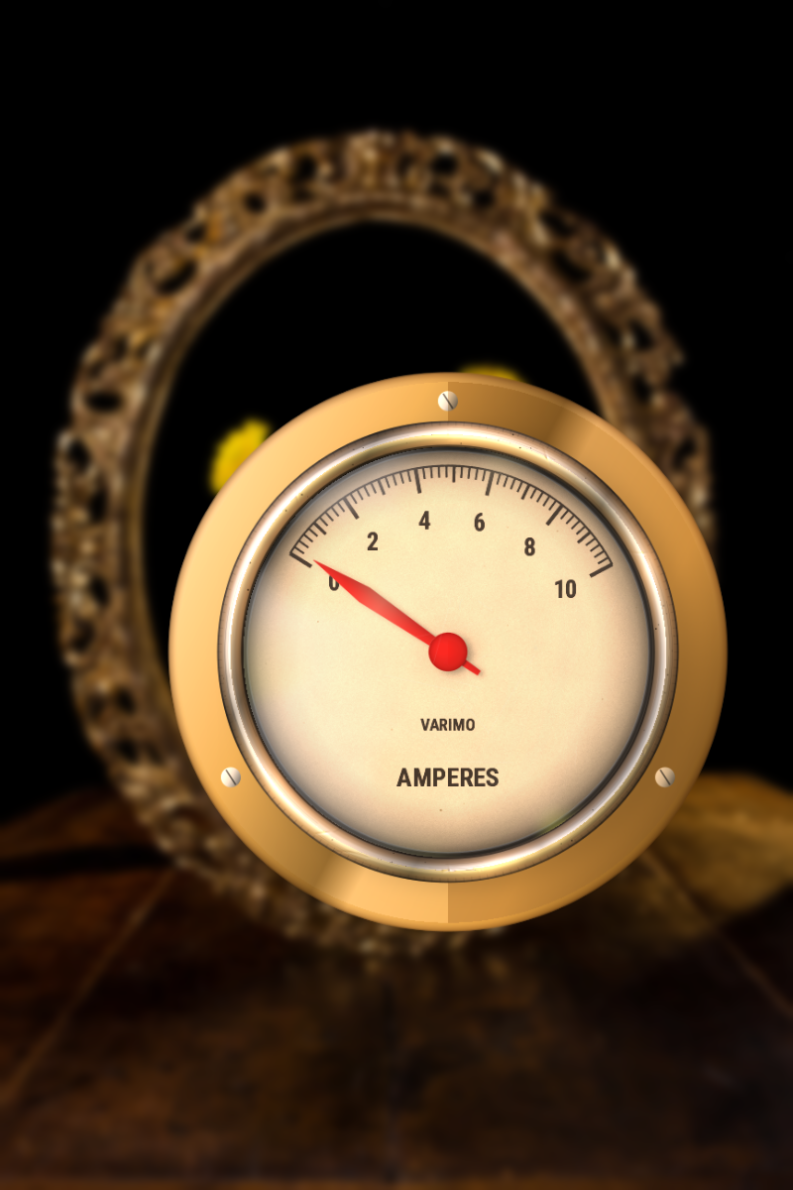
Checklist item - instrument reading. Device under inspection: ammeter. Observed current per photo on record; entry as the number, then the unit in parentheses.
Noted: 0.2 (A)
